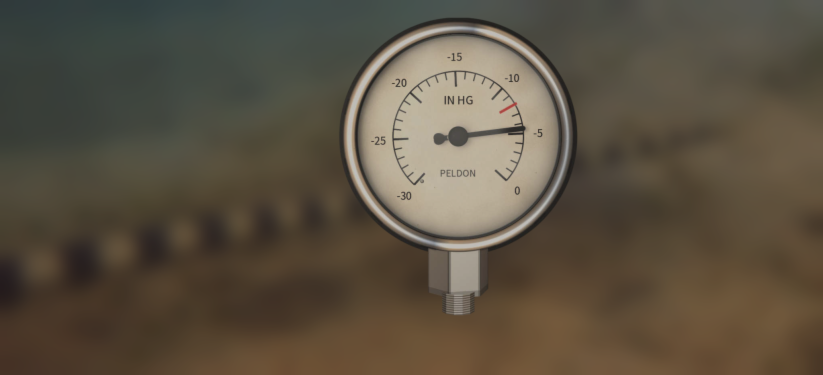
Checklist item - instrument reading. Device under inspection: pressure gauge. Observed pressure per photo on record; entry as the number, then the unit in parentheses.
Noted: -5.5 (inHg)
